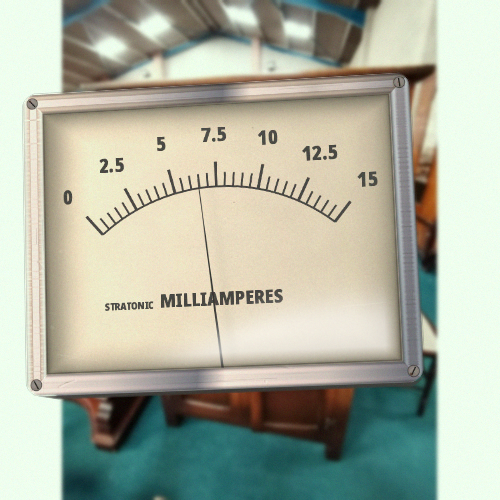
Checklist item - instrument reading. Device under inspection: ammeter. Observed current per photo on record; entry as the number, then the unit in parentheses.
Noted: 6.5 (mA)
